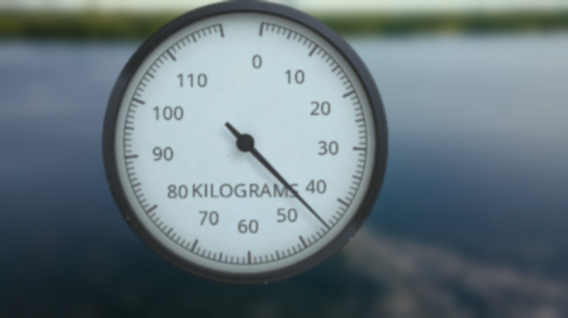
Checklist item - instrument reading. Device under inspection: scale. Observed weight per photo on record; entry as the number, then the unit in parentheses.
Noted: 45 (kg)
